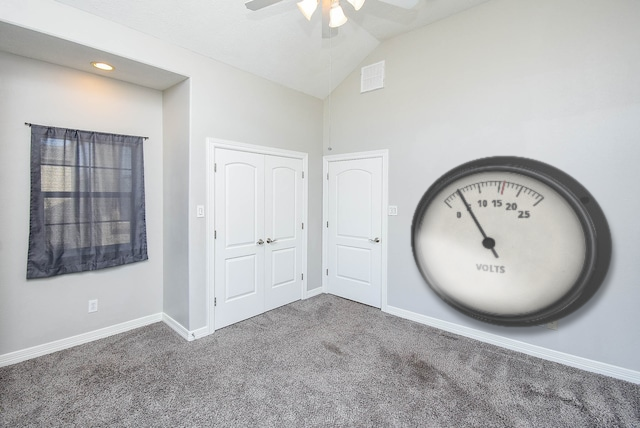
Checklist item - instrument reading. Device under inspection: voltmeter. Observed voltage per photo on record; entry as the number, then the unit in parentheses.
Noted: 5 (V)
